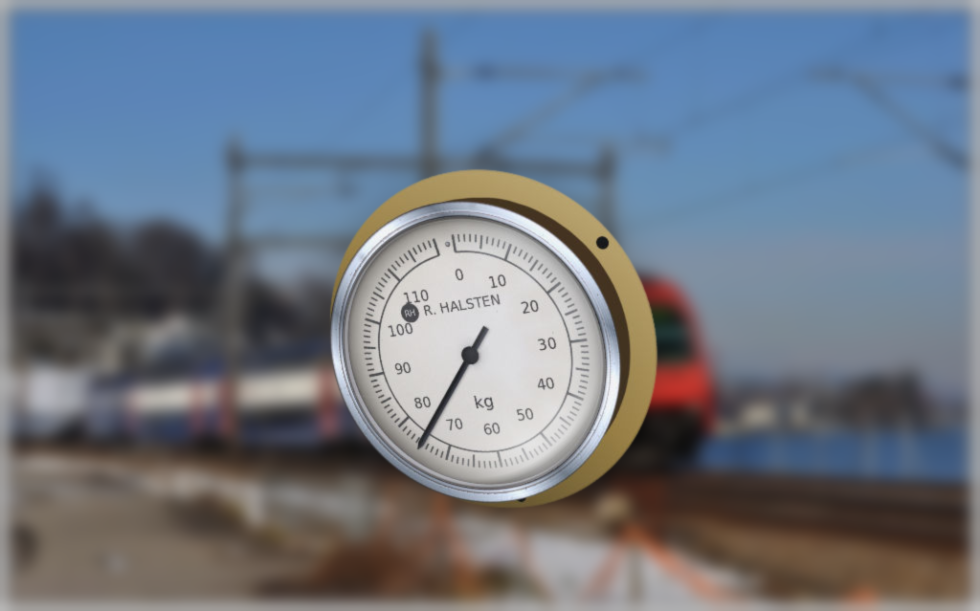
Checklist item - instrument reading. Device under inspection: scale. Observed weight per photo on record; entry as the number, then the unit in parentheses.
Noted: 75 (kg)
